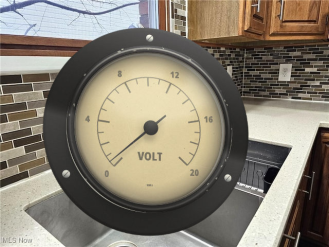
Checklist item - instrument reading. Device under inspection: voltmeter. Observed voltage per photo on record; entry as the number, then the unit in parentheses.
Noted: 0.5 (V)
